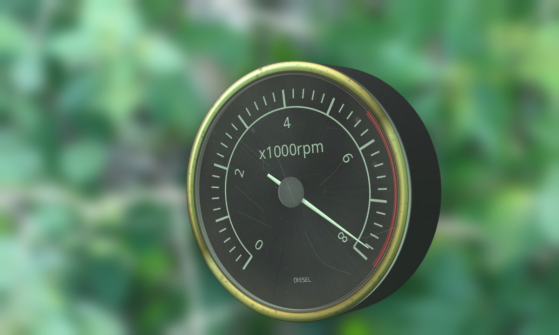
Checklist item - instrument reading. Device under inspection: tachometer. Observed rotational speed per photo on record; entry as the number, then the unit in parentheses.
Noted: 7800 (rpm)
